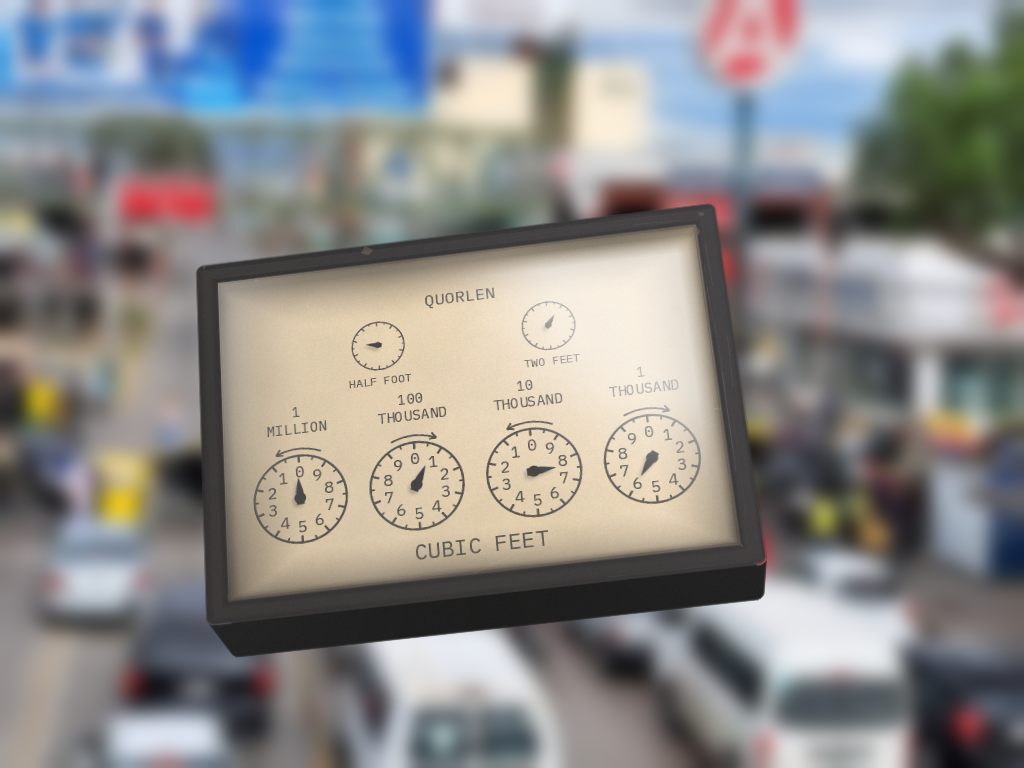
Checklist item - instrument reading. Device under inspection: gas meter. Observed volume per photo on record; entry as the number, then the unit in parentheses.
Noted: 7600 (ft³)
